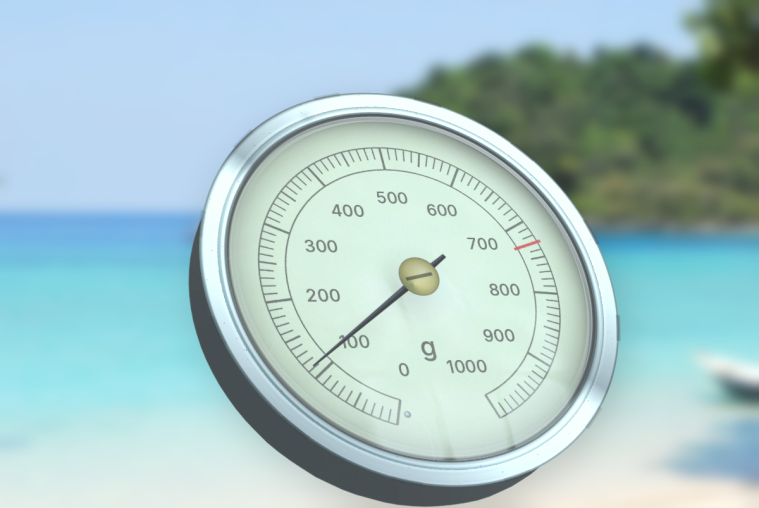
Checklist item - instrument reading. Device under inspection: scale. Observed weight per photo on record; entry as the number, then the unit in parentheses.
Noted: 110 (g)
